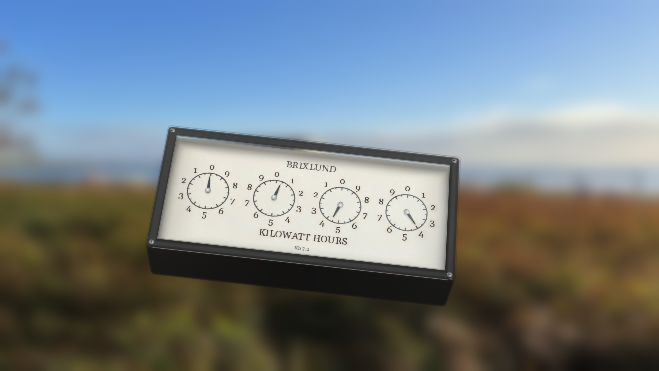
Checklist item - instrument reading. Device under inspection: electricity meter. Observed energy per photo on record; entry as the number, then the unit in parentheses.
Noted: 44 (kWh)
